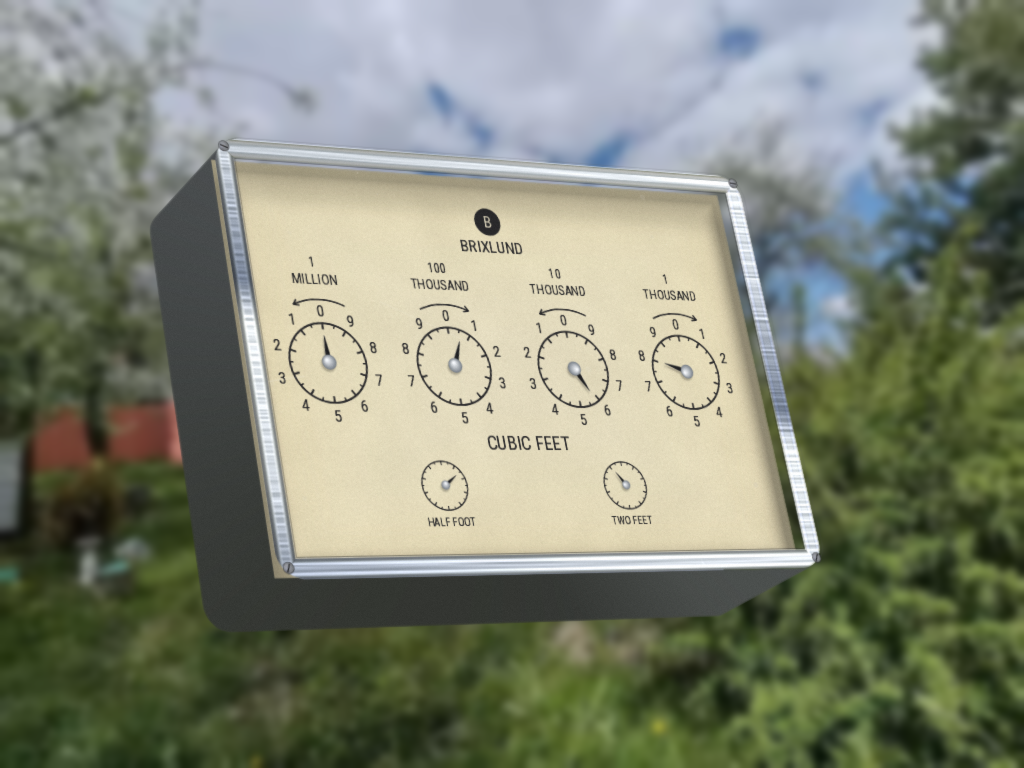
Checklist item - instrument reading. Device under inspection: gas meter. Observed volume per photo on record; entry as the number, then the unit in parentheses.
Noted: 5800 (ft³)
